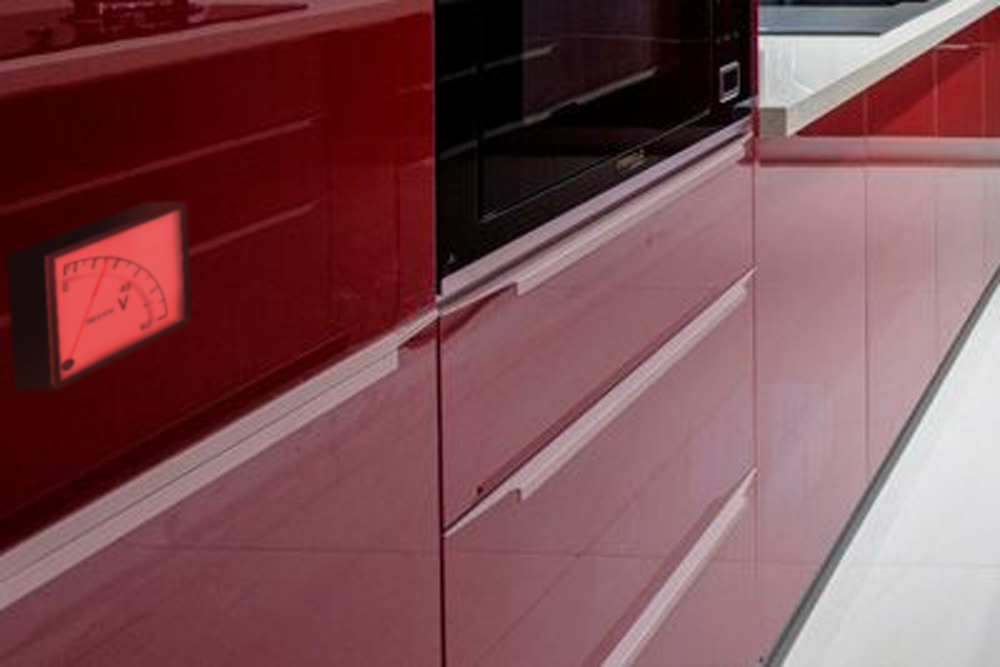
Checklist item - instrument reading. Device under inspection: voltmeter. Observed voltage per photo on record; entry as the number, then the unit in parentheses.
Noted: 25 (V)
